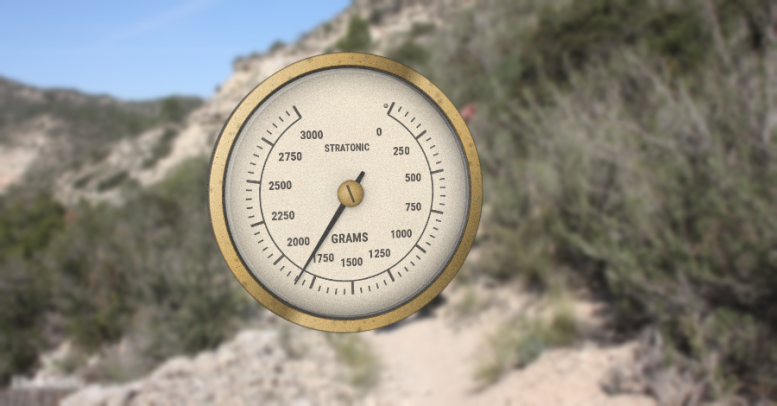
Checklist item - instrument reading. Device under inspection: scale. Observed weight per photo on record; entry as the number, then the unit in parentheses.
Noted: 1850 (g)
